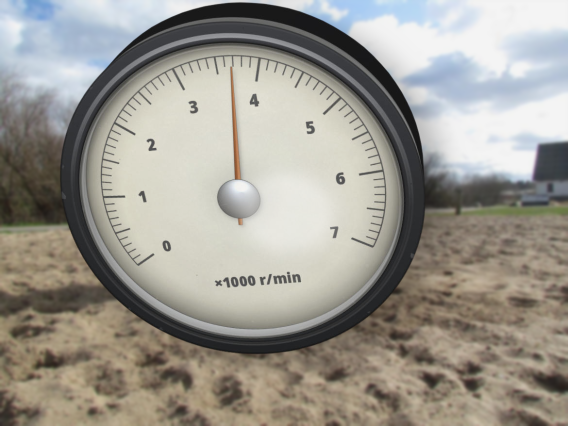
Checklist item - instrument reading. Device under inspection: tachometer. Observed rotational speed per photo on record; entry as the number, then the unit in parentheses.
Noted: 3700 (rpm)
